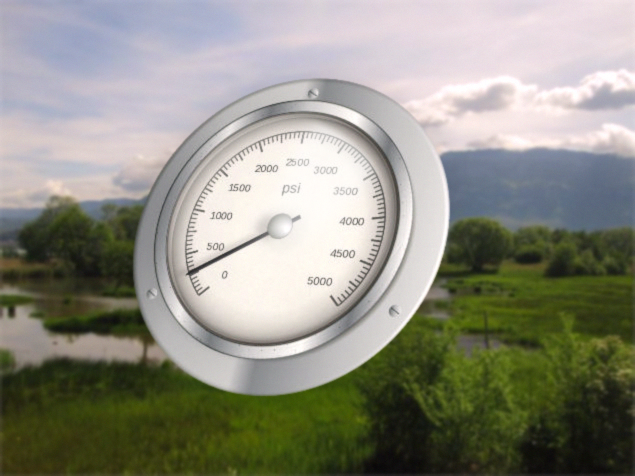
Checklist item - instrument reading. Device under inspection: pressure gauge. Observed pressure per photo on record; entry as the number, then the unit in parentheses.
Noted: 250 (psi)
